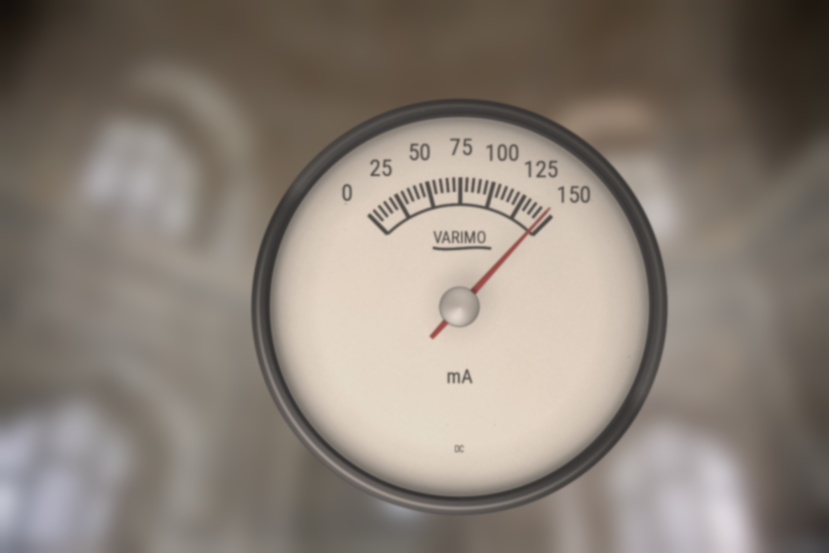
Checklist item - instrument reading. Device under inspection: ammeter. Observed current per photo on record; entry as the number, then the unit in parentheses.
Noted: 145 (mA)
